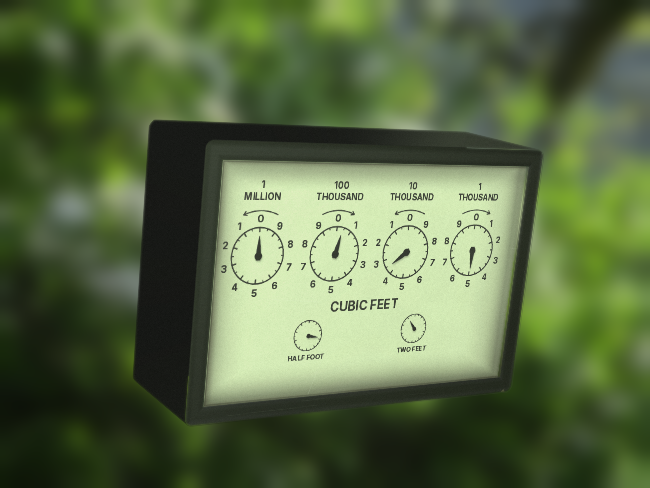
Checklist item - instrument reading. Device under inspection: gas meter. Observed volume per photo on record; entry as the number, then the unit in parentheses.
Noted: 3500 (ft³)
